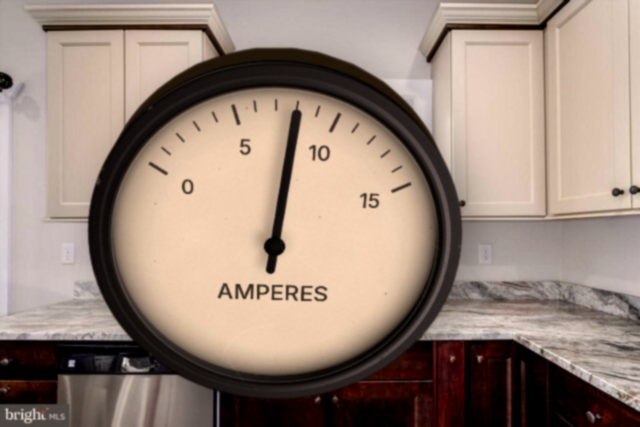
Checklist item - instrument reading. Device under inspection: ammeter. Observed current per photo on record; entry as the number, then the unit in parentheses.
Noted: 8 (A)
